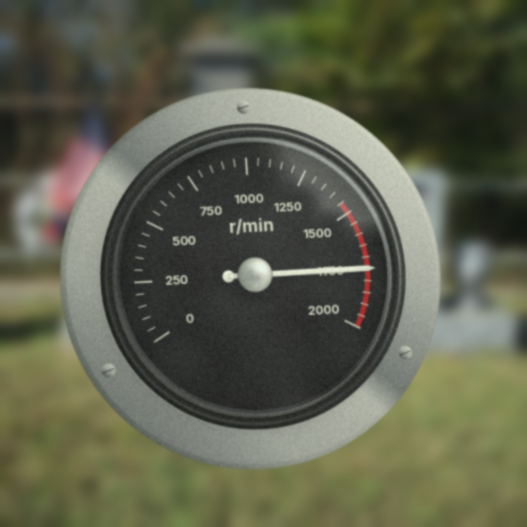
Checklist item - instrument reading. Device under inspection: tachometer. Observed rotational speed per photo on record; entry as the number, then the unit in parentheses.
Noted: 1750 (rpm)
